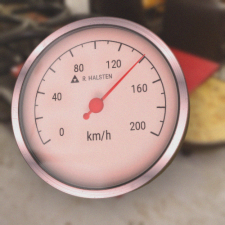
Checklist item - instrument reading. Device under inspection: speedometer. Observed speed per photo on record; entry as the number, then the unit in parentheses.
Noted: 140 (km/h)
